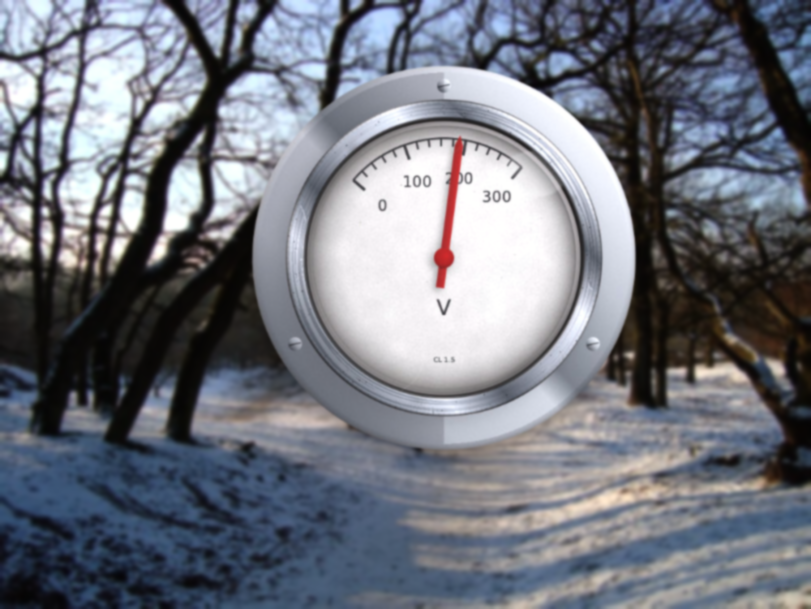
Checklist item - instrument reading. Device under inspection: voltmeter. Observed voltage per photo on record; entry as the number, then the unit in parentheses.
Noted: 190 (V)
